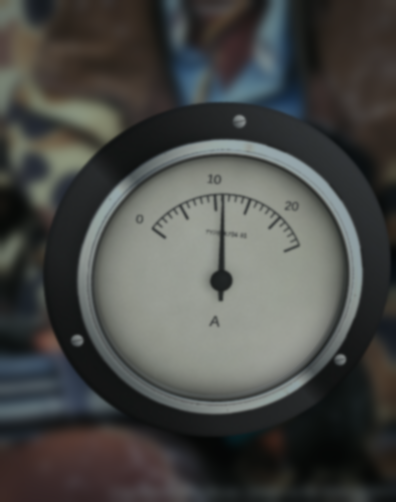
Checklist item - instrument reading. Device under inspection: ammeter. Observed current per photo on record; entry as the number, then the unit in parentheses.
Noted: 11 (A)
